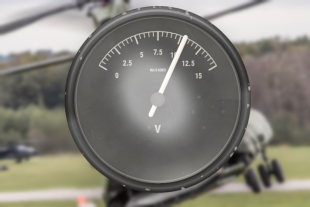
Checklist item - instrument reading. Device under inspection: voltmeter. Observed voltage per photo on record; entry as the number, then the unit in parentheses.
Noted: 10.5 (V)
